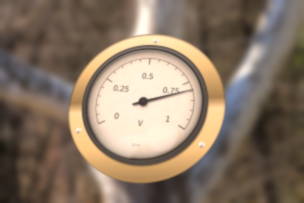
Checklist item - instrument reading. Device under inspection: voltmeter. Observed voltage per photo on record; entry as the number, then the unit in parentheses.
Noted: 0.8 (V)
